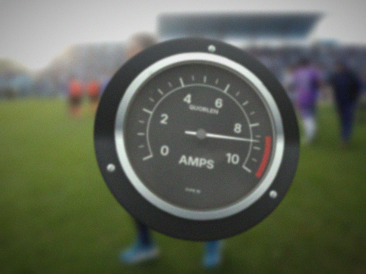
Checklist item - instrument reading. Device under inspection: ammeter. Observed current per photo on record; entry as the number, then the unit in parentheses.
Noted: 8.75 (A)
